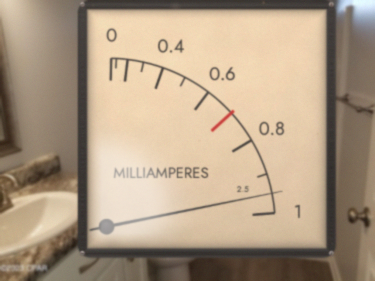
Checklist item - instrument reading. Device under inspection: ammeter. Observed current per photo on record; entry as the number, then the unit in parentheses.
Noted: 0.95 (mA)
